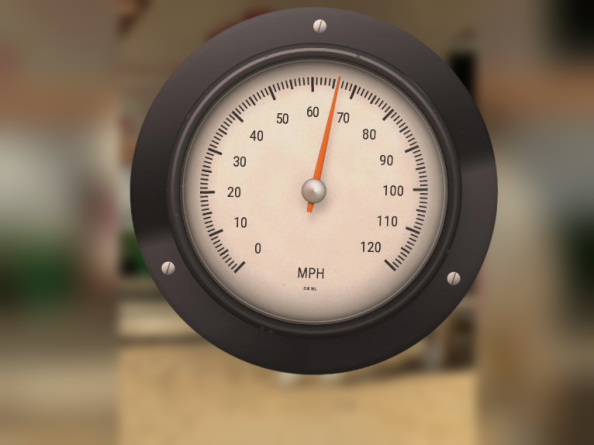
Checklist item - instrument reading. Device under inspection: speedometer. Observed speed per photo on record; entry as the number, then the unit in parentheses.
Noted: 66 (mph)
